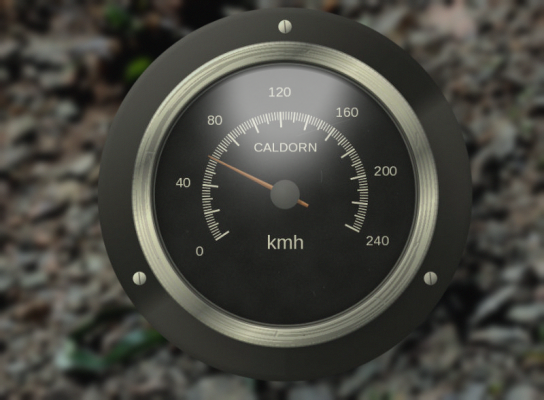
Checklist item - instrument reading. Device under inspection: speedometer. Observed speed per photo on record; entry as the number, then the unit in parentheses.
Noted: 60 (km/h)
